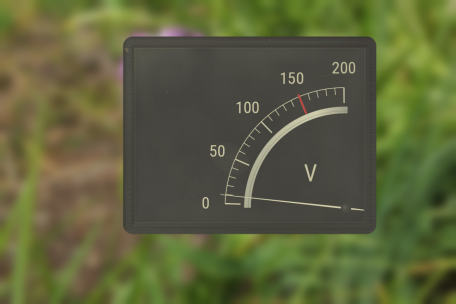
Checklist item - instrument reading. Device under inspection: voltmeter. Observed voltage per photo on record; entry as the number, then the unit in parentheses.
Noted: 10 (V)
